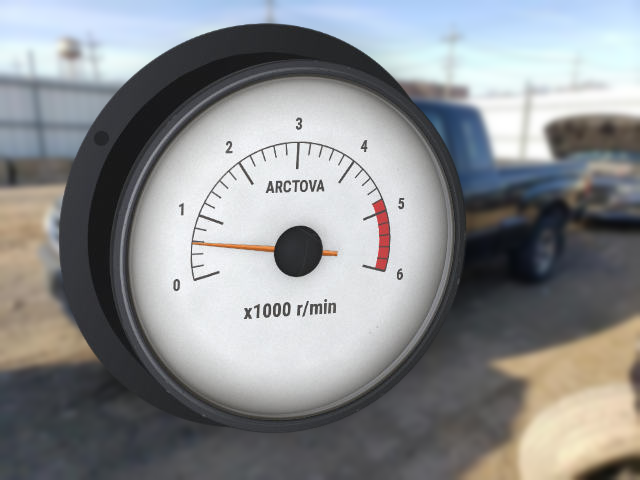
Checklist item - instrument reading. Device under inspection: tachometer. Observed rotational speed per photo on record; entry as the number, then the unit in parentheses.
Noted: 600 (rpm)
